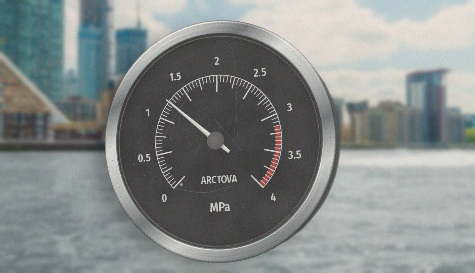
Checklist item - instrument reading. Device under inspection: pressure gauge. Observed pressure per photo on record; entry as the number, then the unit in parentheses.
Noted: 1.25 (MPa)
